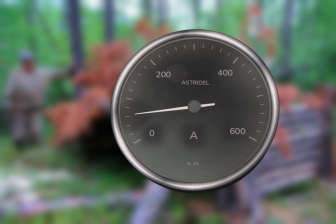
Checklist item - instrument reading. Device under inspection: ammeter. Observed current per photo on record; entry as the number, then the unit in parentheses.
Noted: 60 (A)
